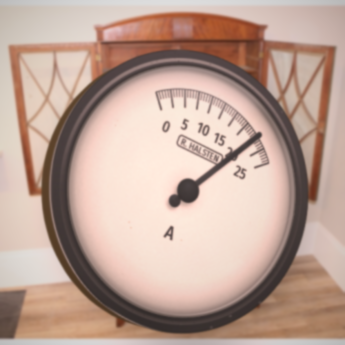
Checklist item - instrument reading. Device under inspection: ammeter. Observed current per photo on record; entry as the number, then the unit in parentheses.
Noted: 20 (A)
